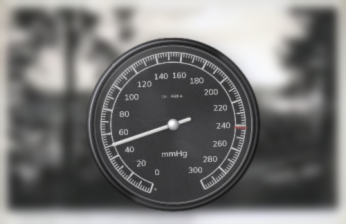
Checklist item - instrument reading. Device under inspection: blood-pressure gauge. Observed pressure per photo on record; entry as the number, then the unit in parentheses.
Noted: 50 (mmHg)
